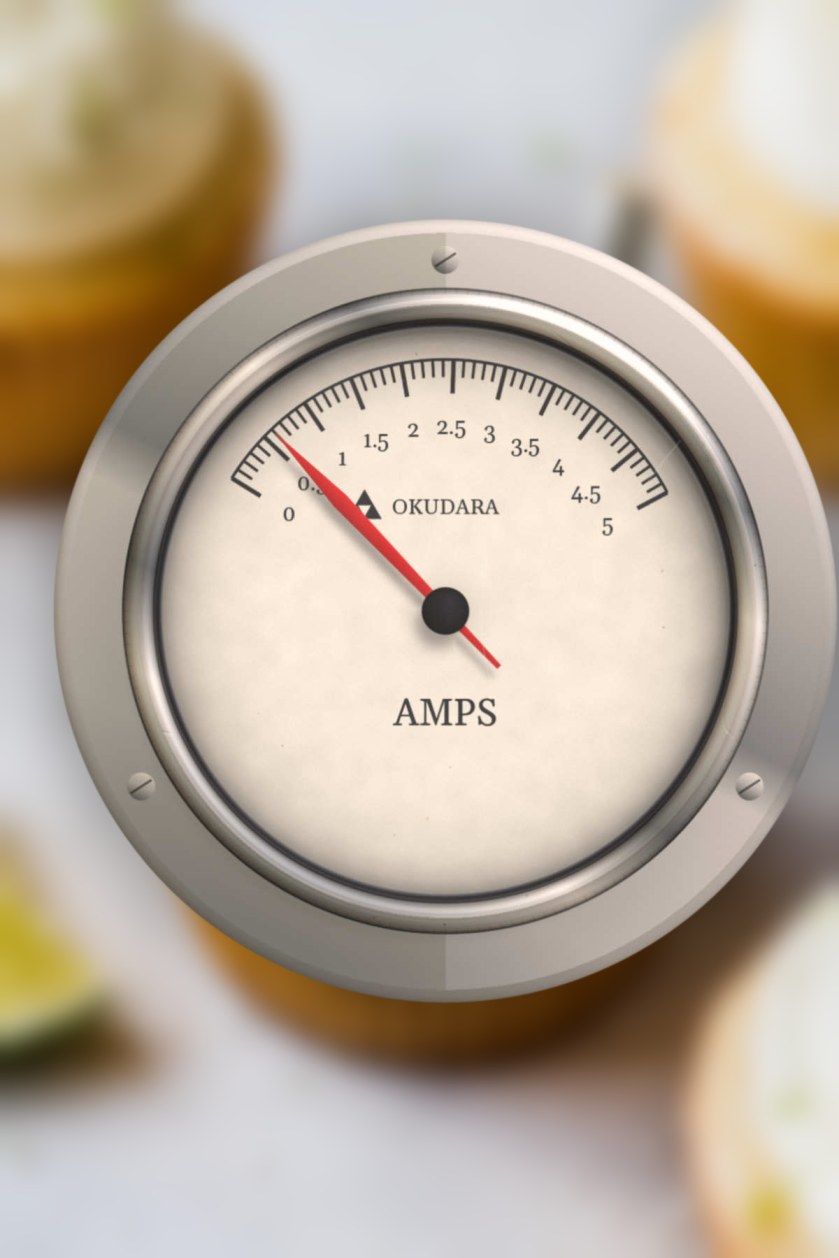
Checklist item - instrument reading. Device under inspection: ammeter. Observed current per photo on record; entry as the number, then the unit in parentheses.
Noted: 0.6 (A)
